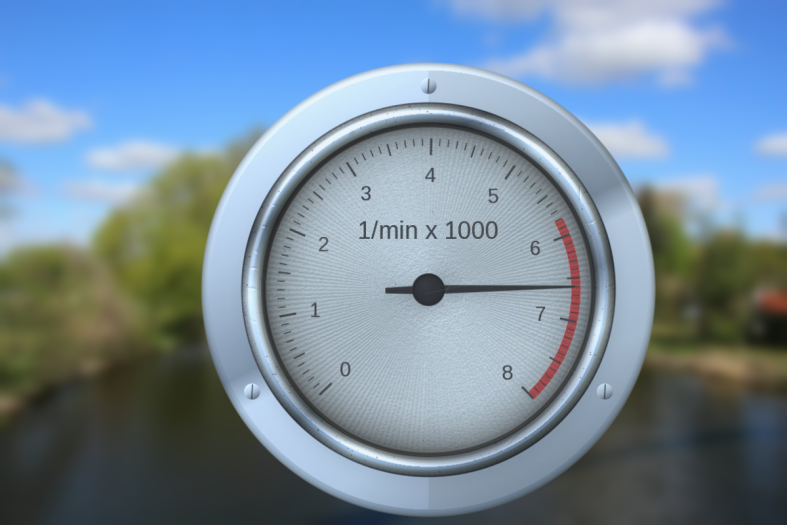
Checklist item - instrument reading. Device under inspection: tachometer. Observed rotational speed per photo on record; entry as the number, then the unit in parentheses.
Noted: 6600 (rpm)
